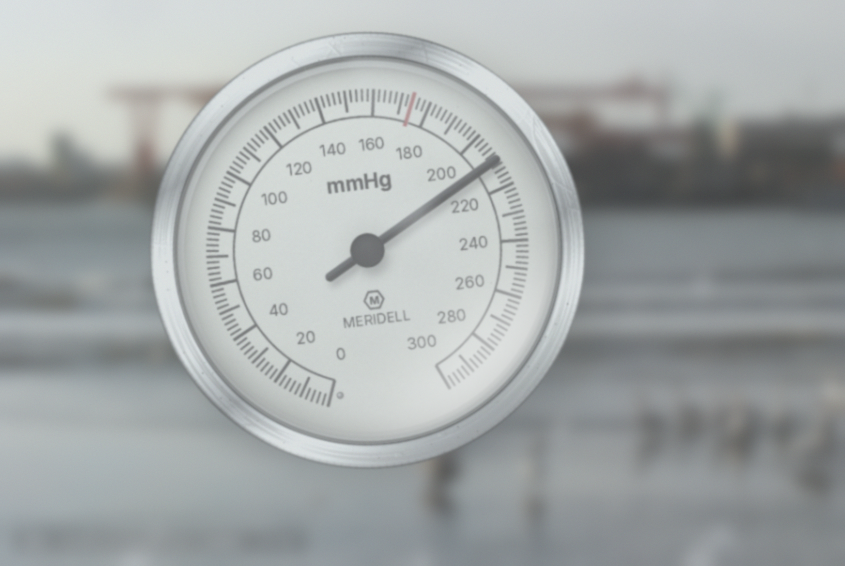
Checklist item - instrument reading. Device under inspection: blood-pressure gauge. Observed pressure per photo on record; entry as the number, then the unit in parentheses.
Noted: 210 (mmHg)
